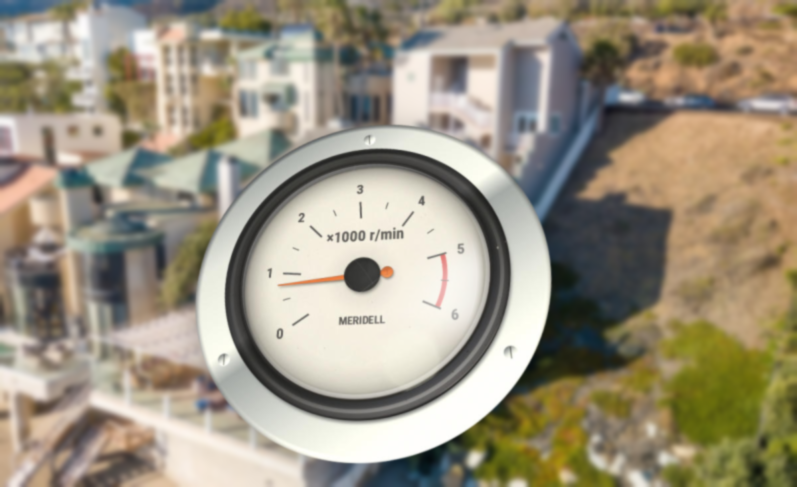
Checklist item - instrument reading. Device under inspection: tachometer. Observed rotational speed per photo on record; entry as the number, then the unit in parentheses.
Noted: 750 (rpm)
